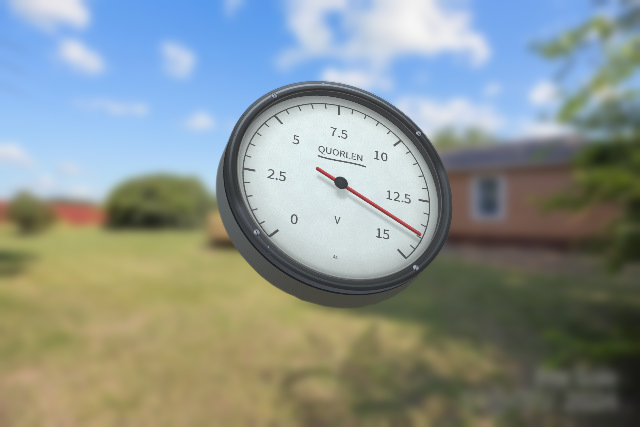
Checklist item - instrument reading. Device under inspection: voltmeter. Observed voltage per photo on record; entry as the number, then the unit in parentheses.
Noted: 14 (V)
